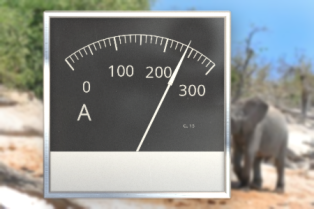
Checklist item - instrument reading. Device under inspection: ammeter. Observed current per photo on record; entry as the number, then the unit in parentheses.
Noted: 240 (A)
